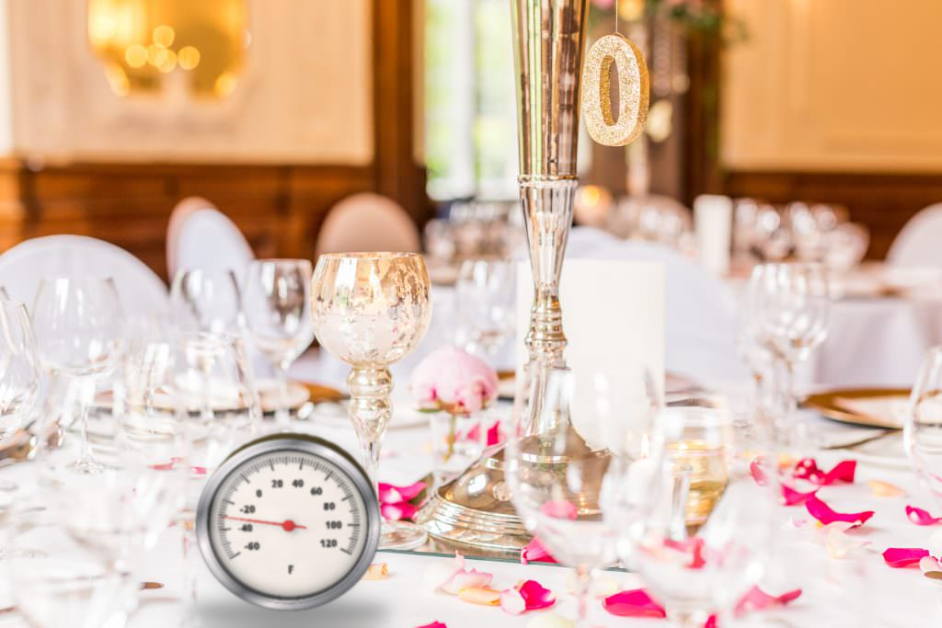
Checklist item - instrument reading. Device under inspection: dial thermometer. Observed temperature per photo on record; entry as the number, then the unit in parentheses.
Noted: -30 (°F)
